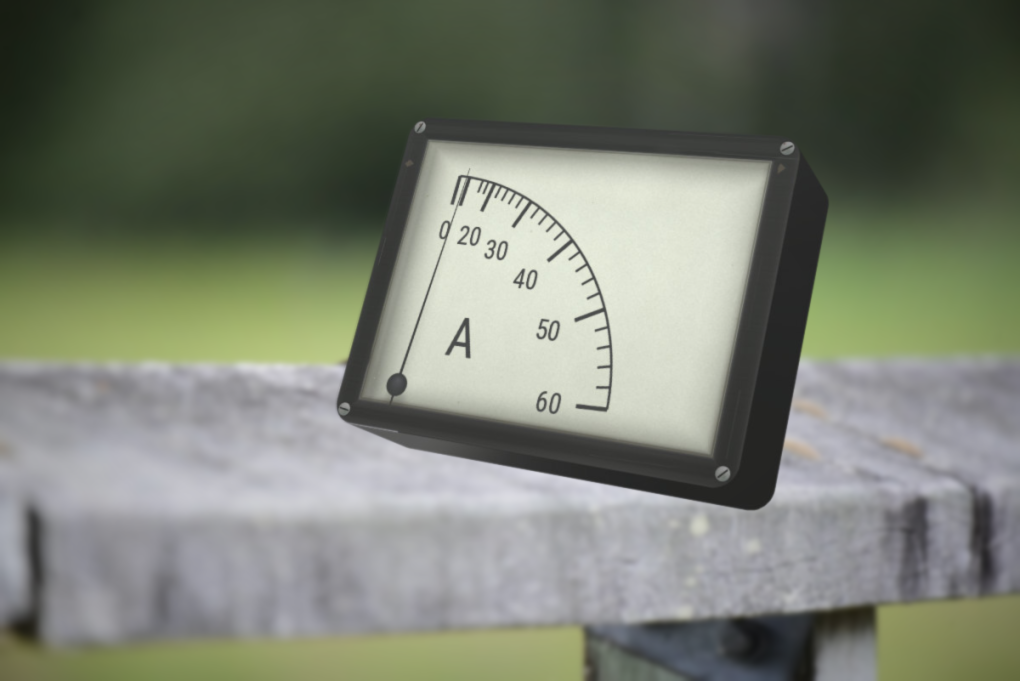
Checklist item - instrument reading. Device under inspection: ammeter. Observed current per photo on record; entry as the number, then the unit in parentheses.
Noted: 10 (A)
